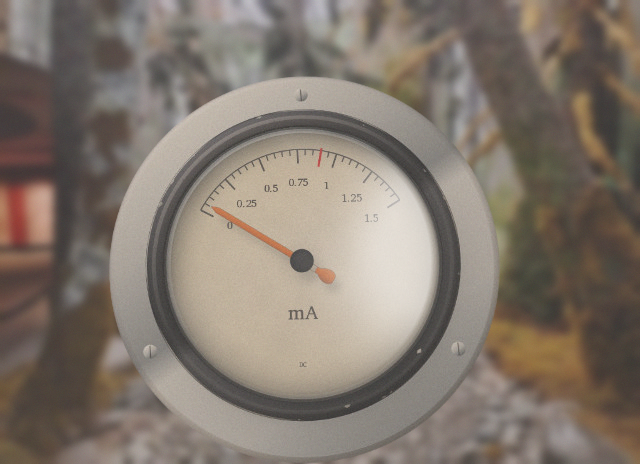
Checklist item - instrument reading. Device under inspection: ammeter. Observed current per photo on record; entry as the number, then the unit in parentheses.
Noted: 0.05 (mA)
